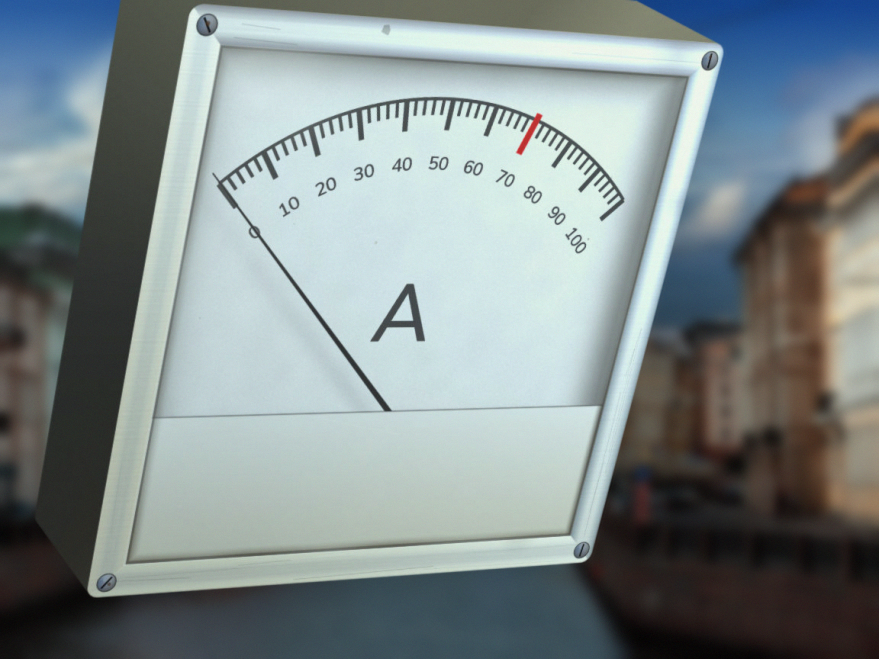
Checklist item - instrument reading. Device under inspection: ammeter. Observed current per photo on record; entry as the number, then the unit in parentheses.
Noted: 0 (A)
